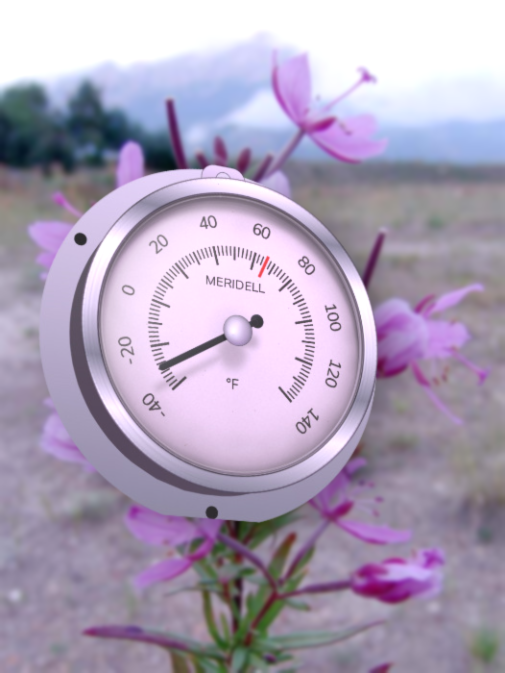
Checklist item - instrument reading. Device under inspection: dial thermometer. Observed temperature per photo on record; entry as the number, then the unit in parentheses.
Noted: -30 (°F)
